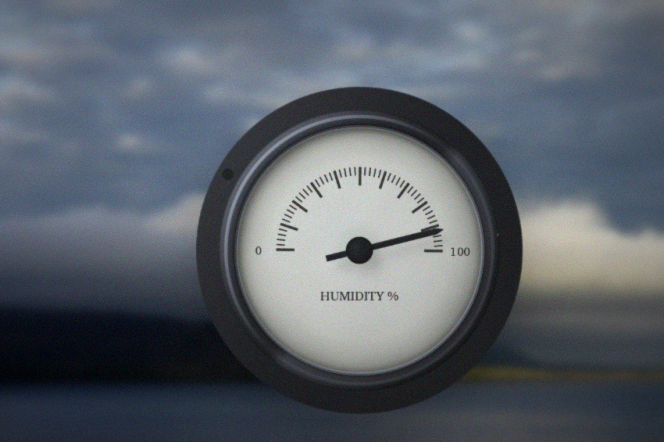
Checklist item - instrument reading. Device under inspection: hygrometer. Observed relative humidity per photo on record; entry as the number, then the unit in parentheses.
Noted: 92 (%)
